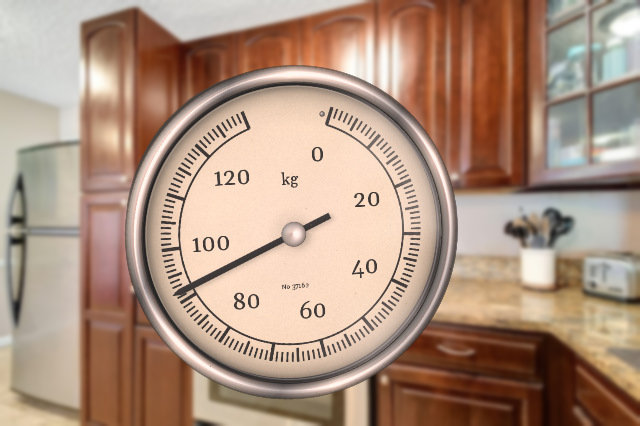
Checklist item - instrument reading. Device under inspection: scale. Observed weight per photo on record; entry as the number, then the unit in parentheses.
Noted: 92 (kg)
